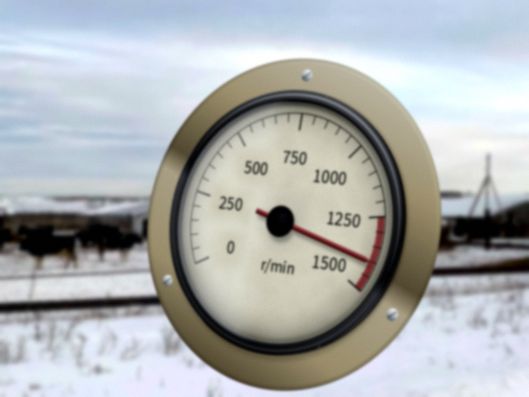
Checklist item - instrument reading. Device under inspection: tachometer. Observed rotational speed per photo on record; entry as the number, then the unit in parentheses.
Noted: 1400 (rpm)
